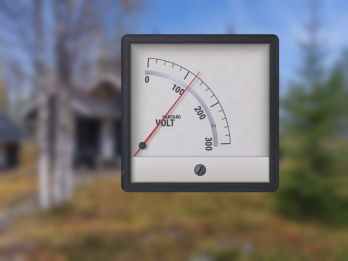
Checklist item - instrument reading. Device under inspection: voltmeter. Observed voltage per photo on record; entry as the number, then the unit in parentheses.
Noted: 120 (V)
